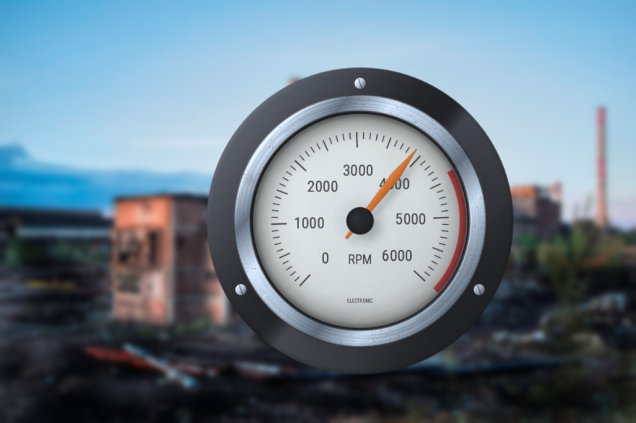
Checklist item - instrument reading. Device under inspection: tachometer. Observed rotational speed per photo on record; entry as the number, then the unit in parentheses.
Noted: 3900 (rpm)
